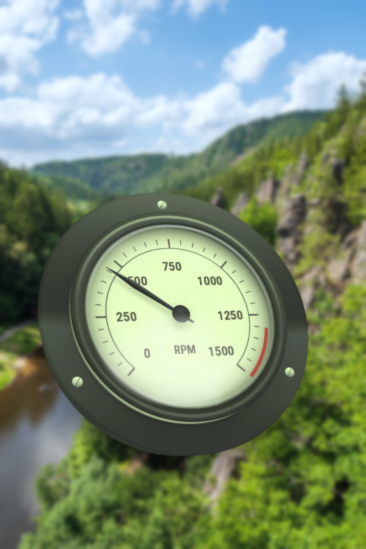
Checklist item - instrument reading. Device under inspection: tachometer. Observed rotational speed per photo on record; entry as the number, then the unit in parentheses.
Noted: 450 (rpm)
